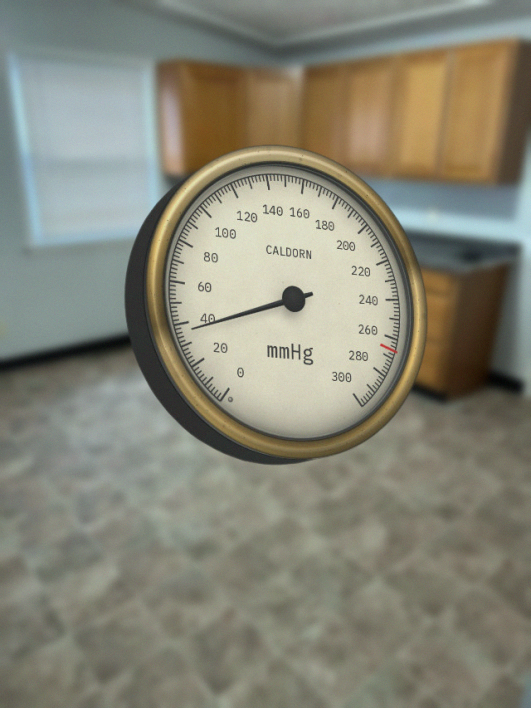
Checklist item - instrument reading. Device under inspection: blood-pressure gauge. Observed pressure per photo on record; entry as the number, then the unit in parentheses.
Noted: 36 (mmHg)
